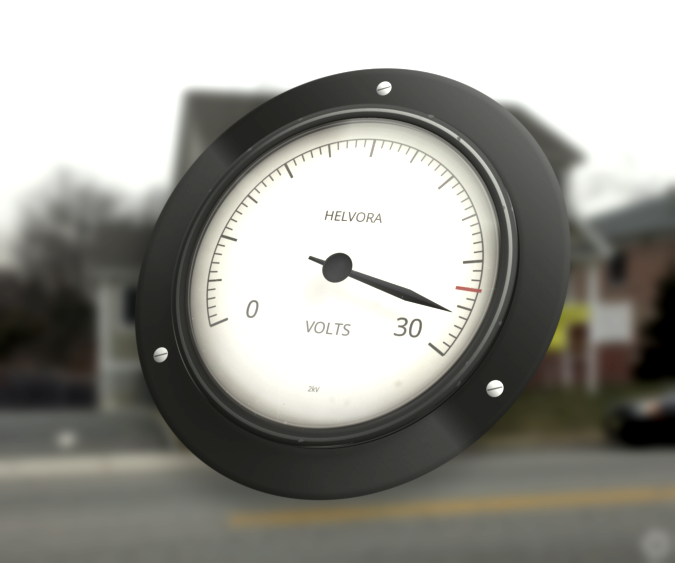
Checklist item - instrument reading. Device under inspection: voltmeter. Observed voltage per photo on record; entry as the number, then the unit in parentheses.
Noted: 28 (V)
